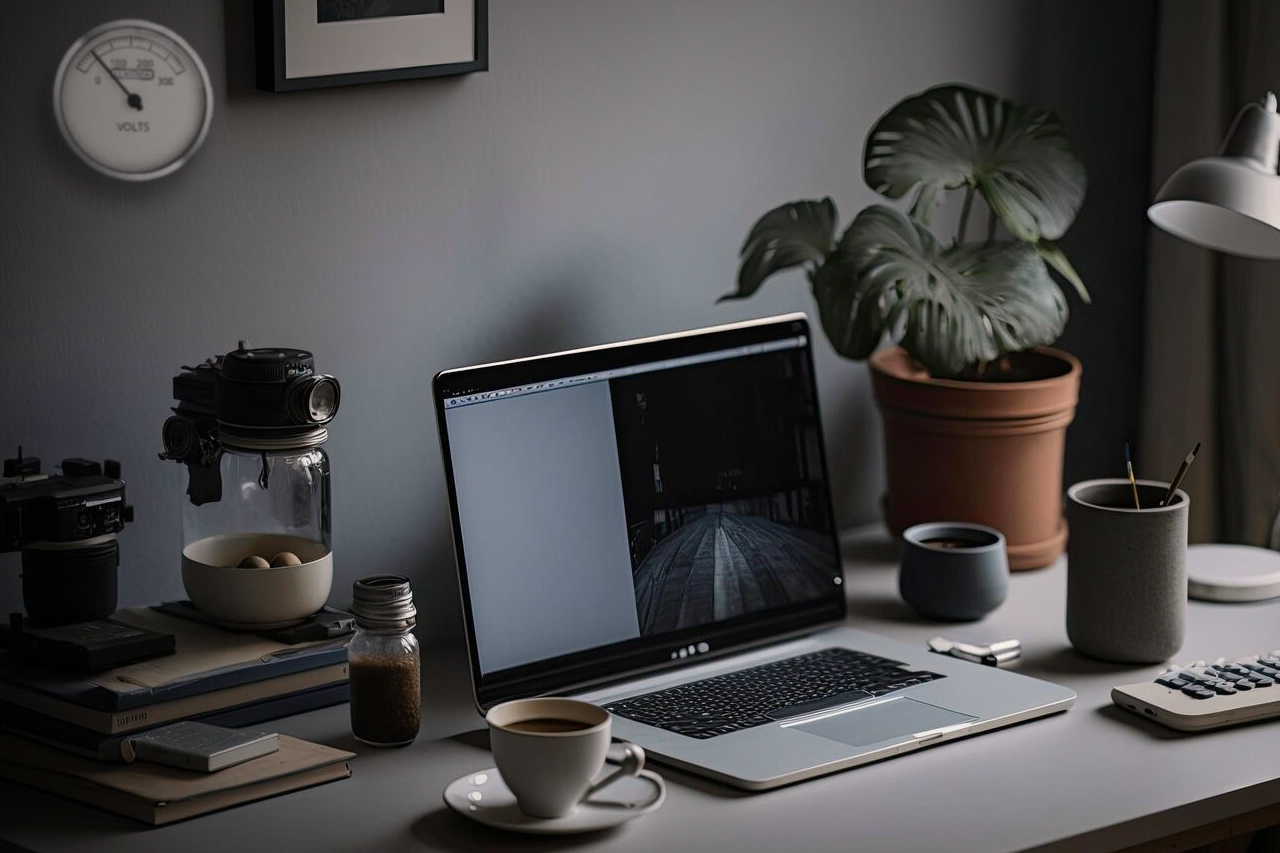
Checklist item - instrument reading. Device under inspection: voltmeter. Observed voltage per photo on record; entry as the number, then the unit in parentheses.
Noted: 50 (V)
